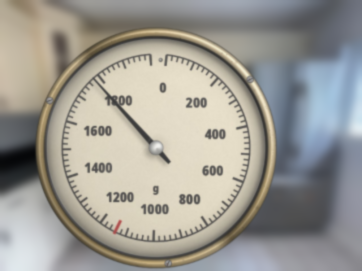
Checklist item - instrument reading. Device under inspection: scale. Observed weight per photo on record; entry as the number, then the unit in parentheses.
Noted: 1780 (g)
